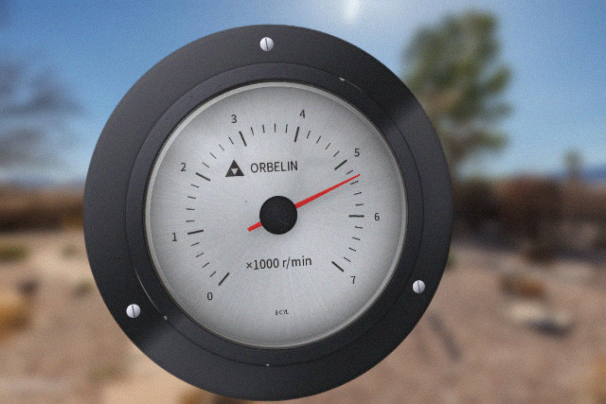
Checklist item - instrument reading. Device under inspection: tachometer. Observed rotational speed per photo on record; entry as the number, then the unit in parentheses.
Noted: 5300 (rpm)
